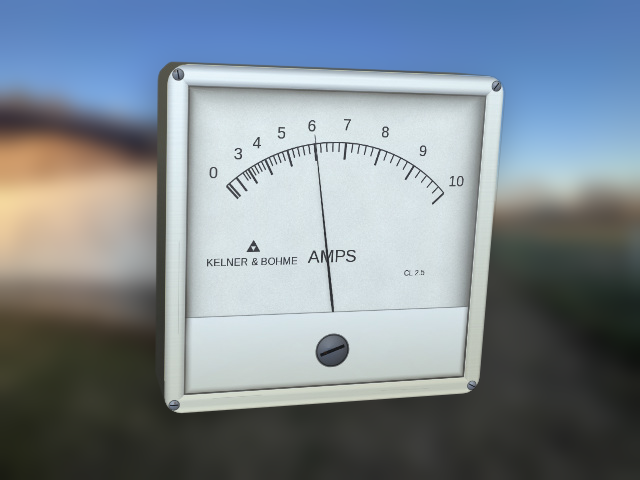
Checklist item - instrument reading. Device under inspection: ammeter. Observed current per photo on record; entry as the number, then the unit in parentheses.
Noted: 6 (A)
